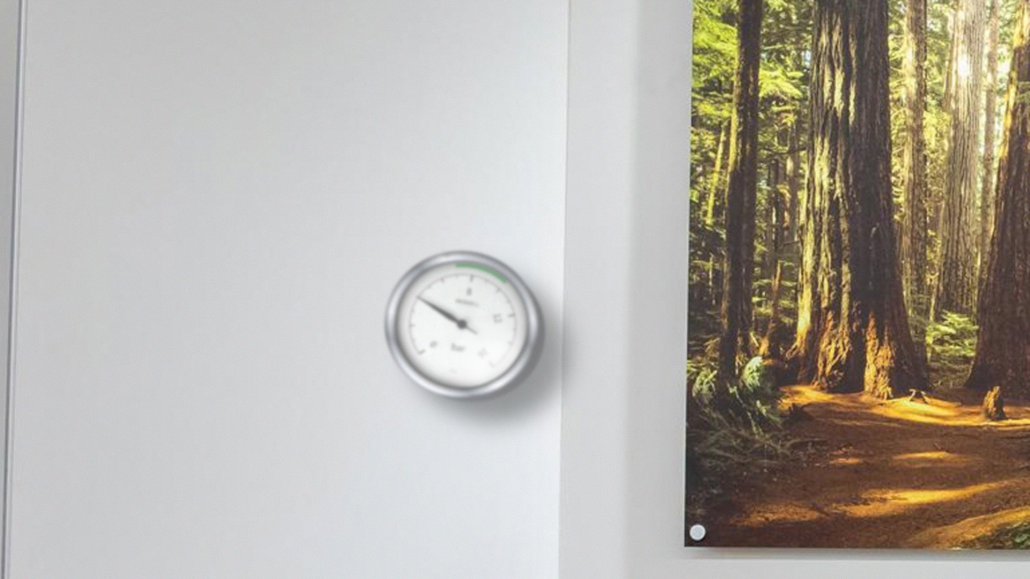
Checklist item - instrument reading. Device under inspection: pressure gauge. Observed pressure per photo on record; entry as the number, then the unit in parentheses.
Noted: 4 (bar)
